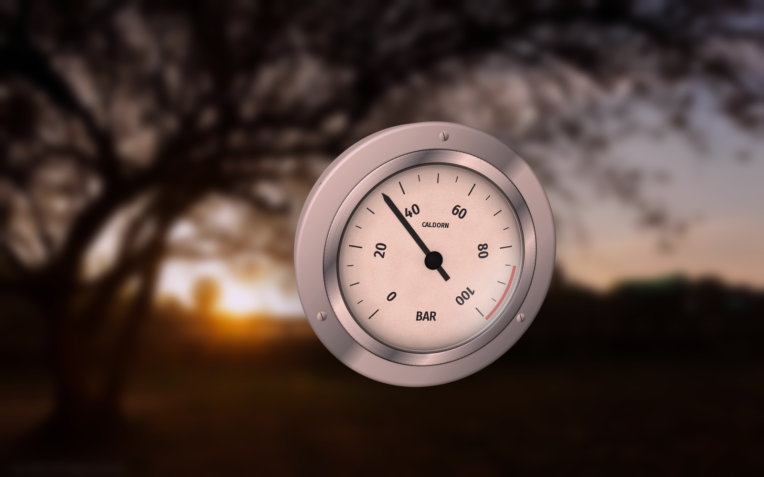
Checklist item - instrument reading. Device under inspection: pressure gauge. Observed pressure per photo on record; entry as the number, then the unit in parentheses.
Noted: 35 (bar)
